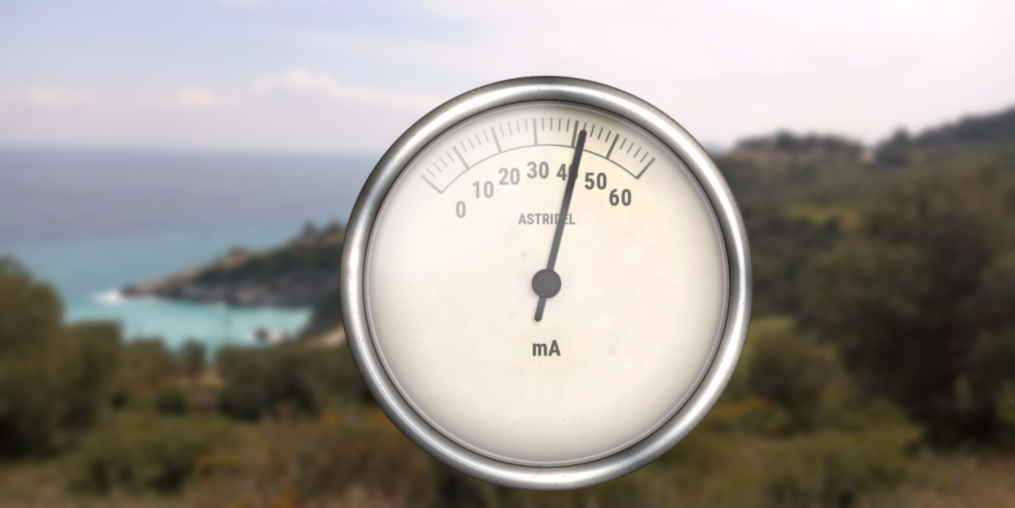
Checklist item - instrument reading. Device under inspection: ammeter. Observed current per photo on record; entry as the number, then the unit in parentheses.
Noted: 42 (mA)
